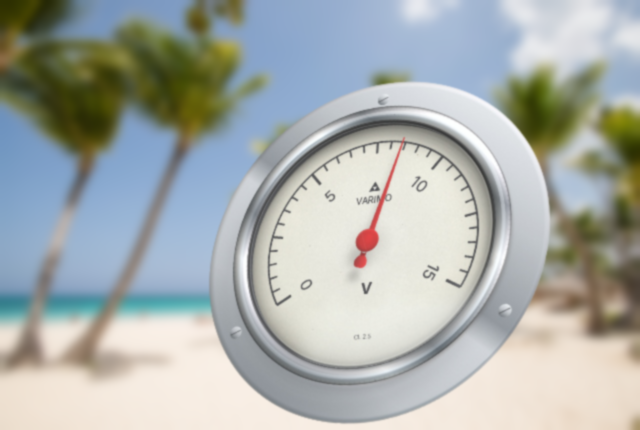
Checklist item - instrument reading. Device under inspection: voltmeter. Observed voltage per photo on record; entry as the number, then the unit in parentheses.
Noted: 8.5 (V)
